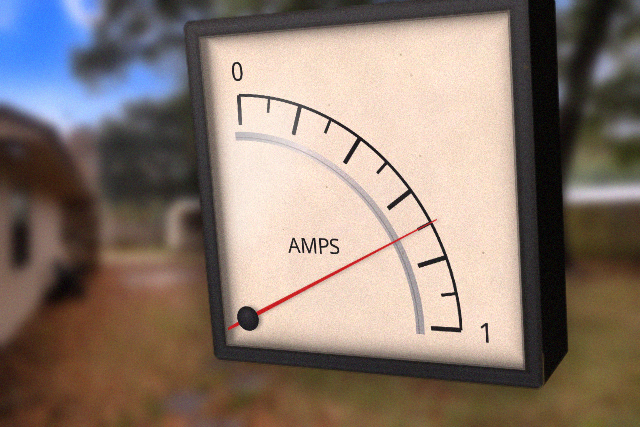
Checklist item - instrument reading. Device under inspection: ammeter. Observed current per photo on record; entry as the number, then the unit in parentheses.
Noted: 0.7 (A)
